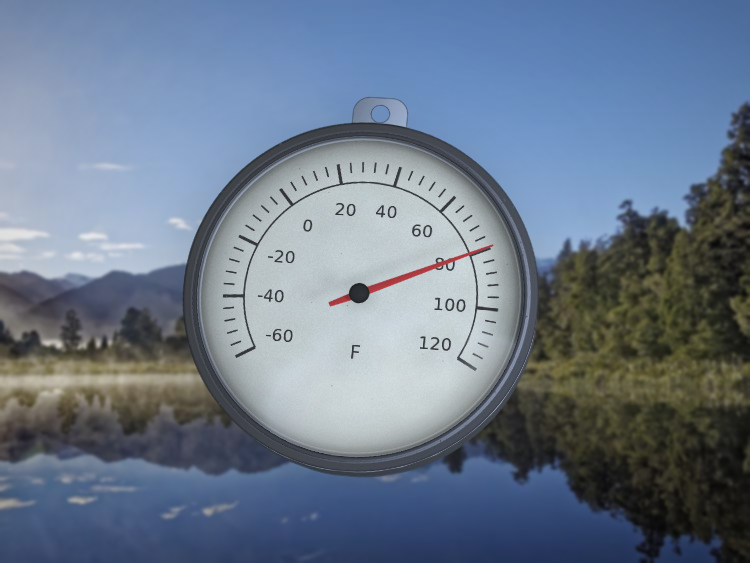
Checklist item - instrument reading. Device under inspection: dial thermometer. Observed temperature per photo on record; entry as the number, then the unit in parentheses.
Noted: 80 (°F)
